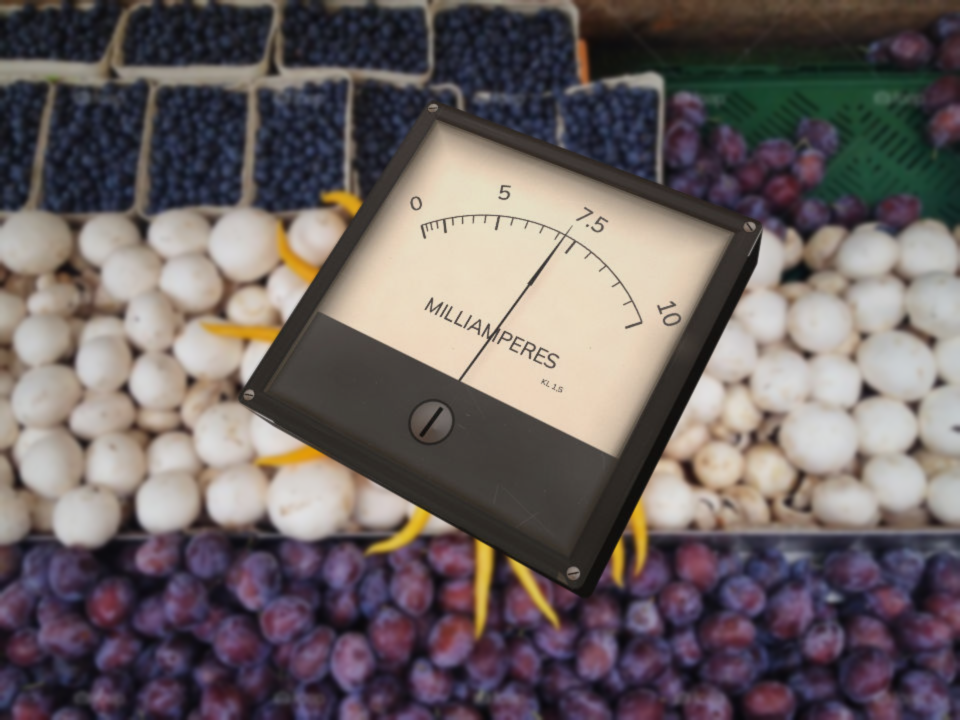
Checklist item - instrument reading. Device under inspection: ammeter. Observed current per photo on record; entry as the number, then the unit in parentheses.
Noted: 7.25 (mA)
